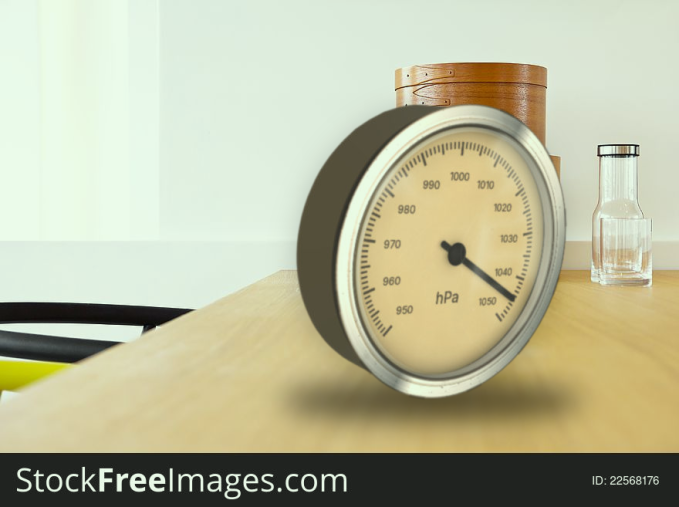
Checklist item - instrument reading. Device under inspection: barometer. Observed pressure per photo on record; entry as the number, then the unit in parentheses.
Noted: 1045 (hPa)
